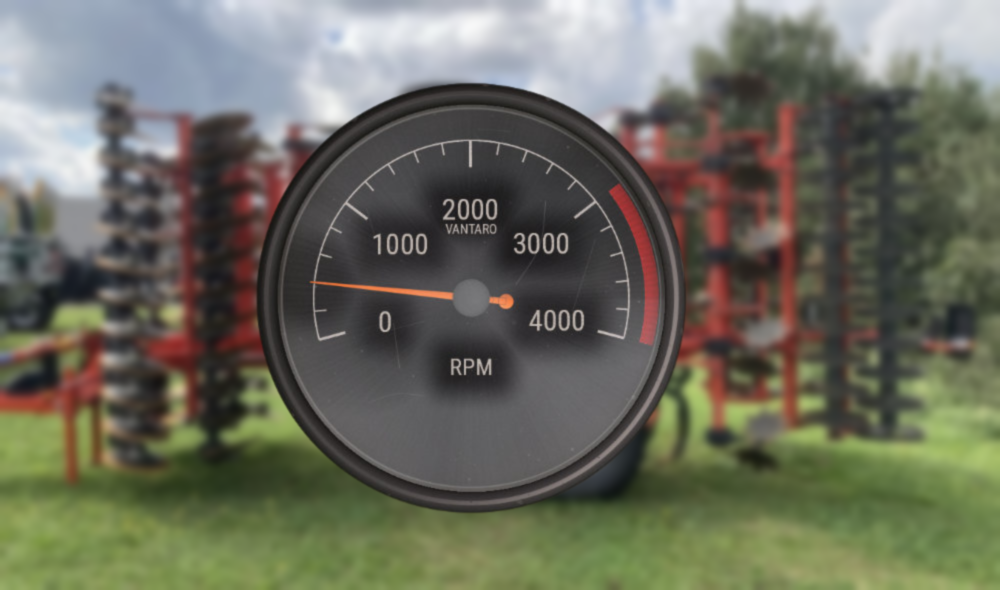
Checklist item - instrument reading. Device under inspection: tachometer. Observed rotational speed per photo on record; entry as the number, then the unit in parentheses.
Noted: 400 (rpm)
